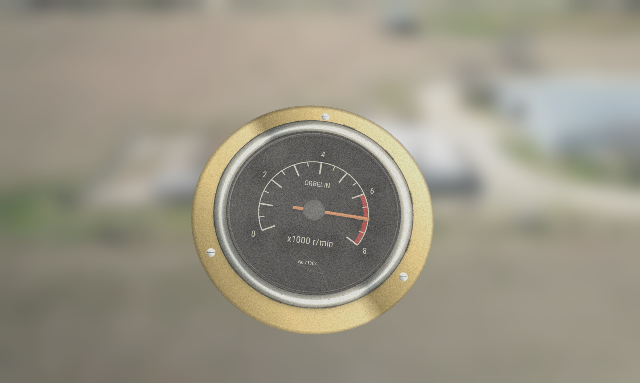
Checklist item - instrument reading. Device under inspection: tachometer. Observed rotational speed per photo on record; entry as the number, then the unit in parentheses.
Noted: 7000 (rpm)
